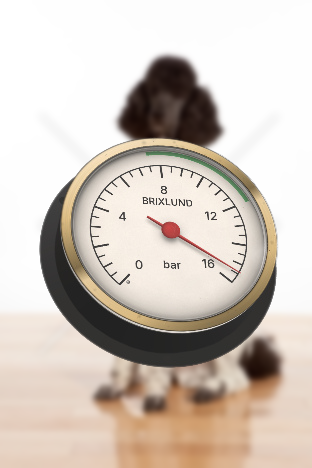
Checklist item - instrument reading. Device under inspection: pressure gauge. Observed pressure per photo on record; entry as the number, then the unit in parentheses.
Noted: 15.5 (bar)
